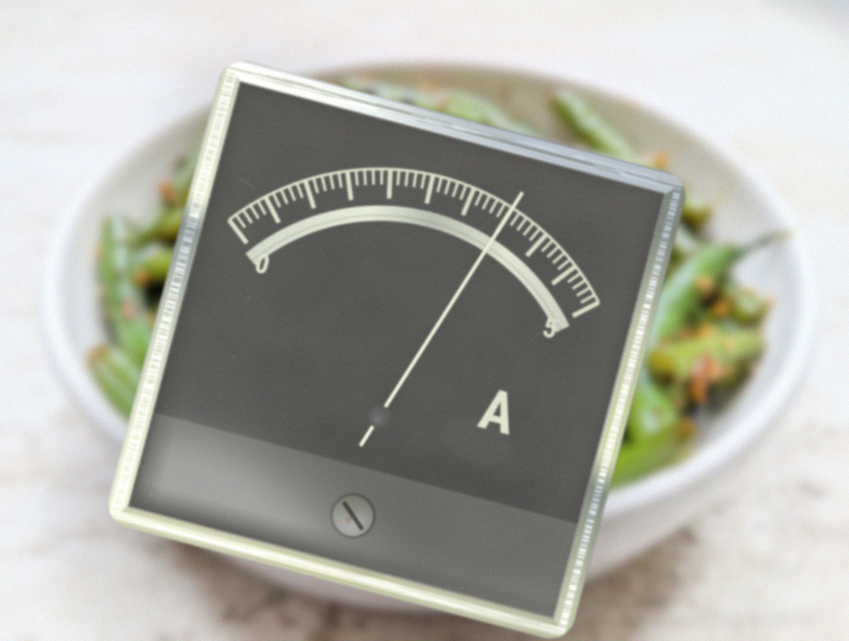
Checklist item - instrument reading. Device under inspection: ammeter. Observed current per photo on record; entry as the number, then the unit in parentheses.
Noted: 3.5 (A)
